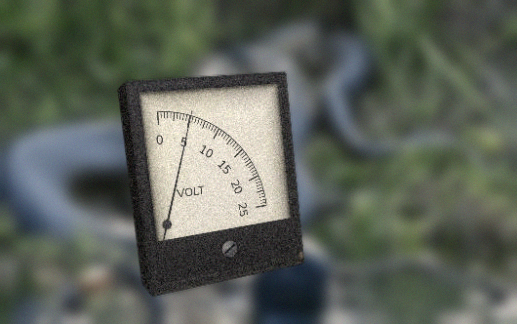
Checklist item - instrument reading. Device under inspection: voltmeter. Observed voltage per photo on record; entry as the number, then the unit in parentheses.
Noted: 5 (V)
